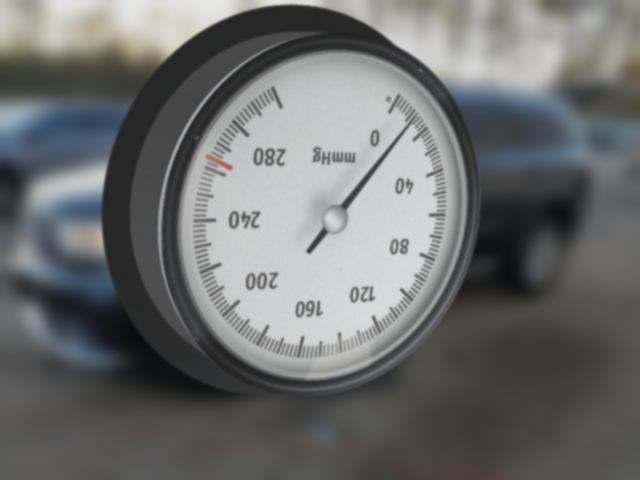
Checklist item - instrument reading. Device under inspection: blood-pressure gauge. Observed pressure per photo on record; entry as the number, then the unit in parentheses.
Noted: 10 (mmHg)
